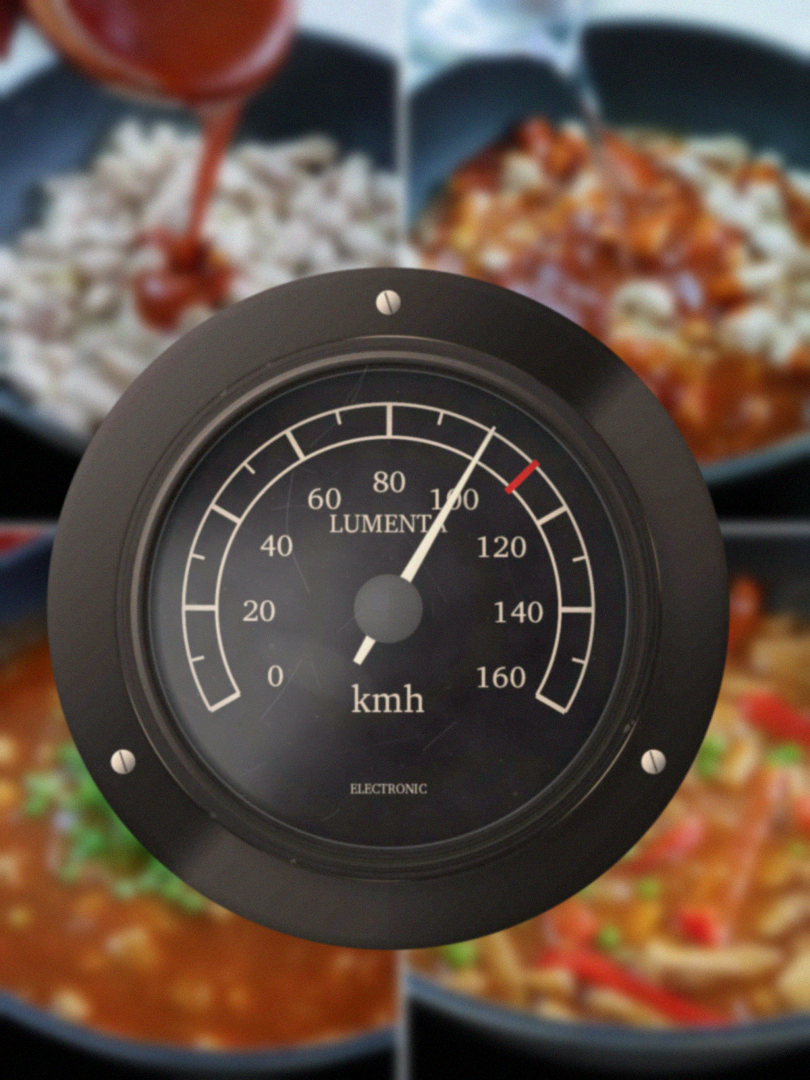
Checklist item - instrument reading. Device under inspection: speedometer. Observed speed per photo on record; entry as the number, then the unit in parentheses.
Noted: 100 (km/h)
